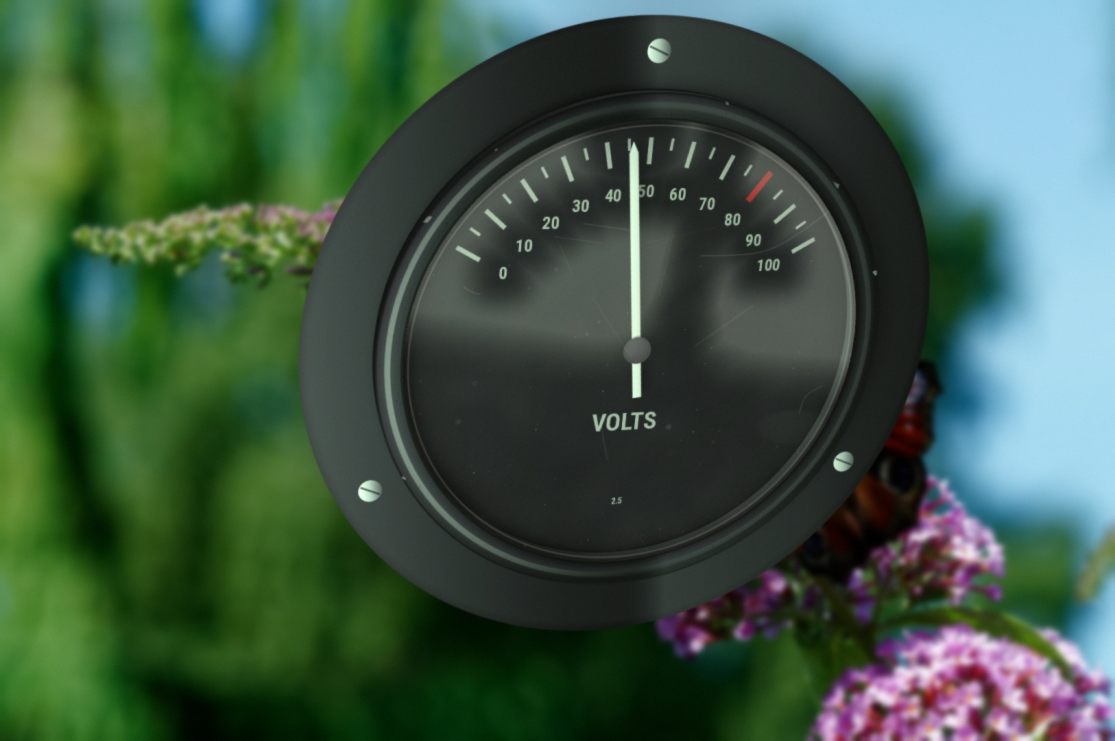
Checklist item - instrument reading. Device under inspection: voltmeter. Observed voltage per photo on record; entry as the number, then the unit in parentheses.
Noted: 45 (V)
